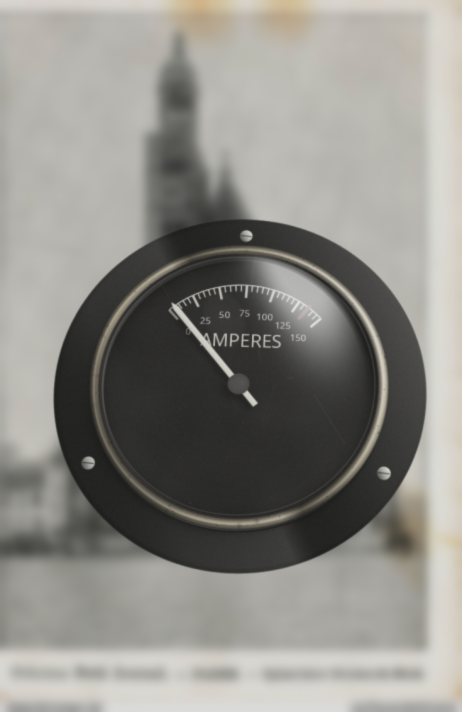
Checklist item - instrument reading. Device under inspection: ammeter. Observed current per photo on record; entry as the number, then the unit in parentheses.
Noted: 5 (A)
